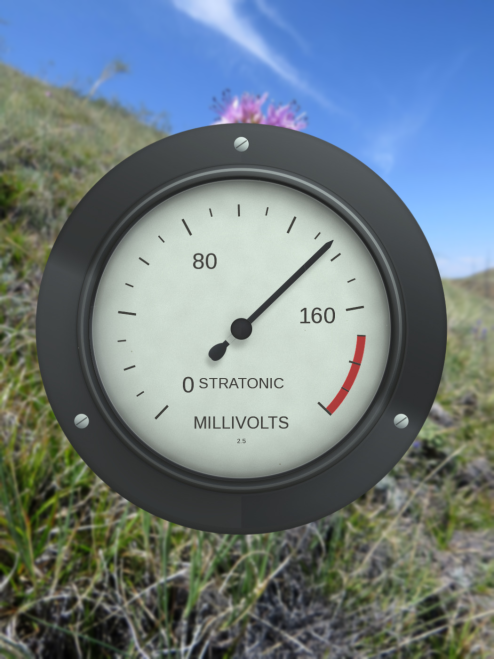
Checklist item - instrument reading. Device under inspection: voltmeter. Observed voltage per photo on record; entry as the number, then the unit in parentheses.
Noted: 135 (mV)
